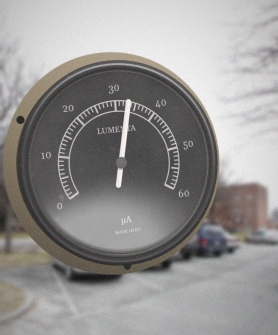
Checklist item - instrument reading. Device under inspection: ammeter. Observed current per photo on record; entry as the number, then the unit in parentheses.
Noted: 33 (µA)
